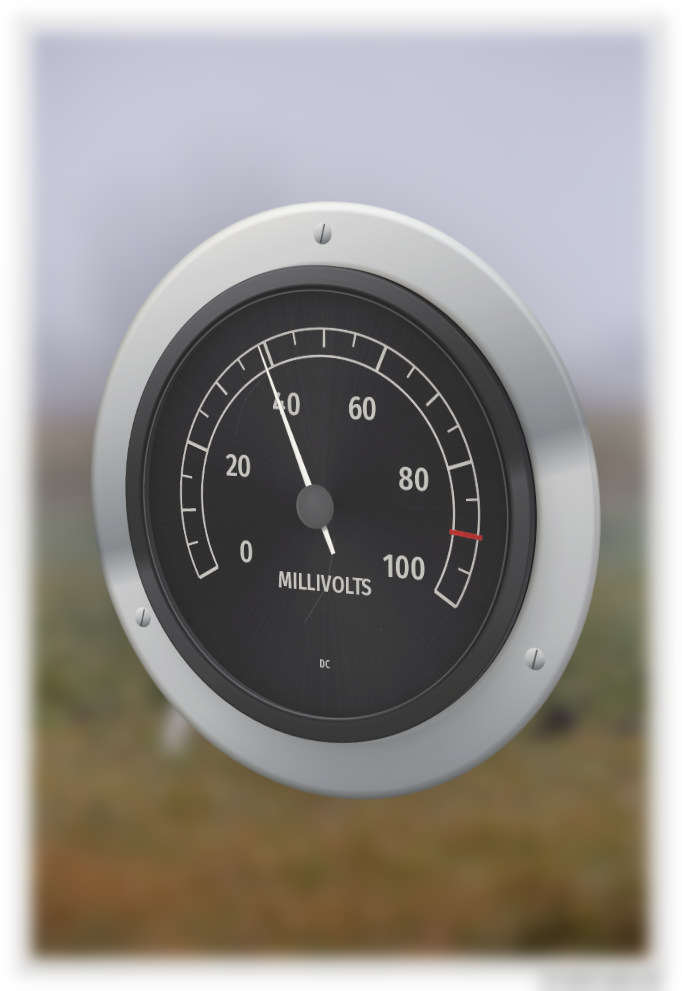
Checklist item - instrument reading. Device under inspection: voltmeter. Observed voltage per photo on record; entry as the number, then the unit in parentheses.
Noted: 40 (mV)
